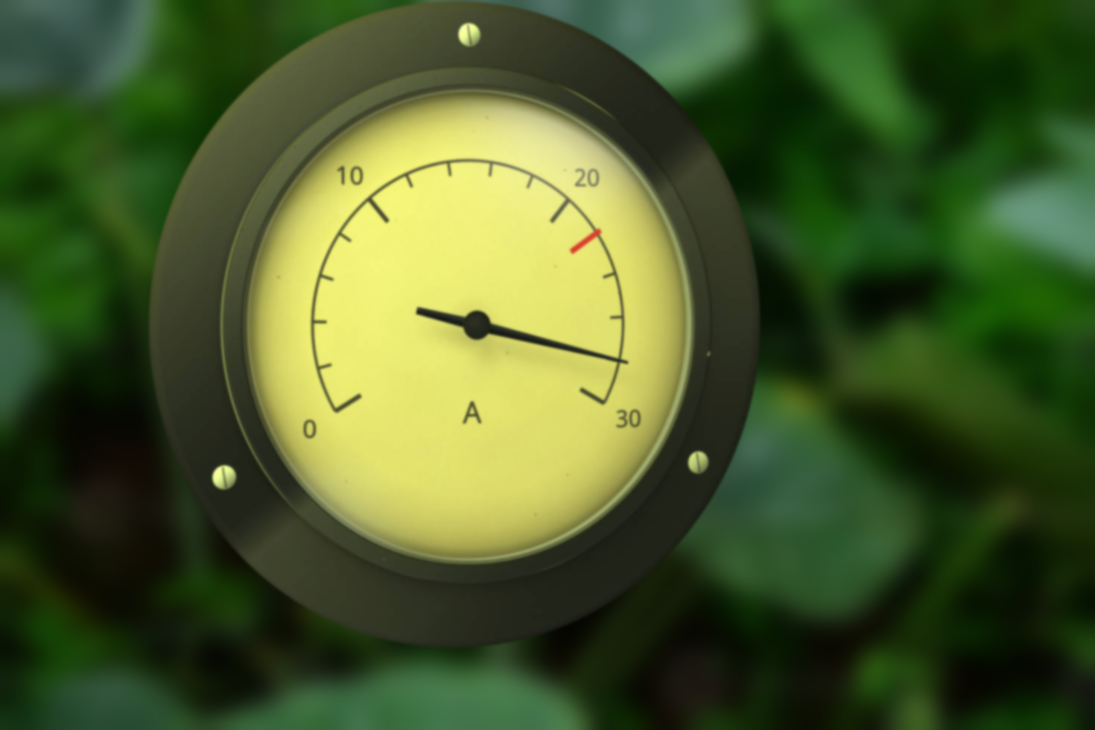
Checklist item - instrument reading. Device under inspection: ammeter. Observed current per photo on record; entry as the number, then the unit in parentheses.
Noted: 28 (A)
